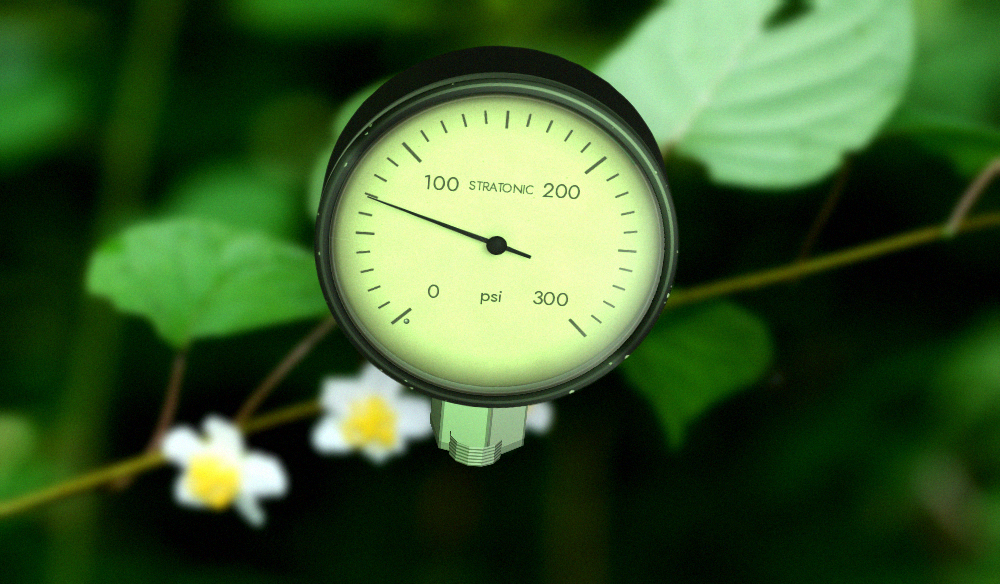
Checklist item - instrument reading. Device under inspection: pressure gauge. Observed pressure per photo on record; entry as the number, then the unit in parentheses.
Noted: 70 (psi)
